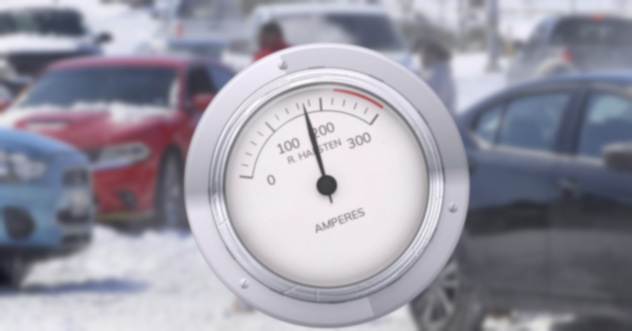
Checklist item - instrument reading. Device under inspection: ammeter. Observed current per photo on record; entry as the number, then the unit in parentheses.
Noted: 170 (A)
